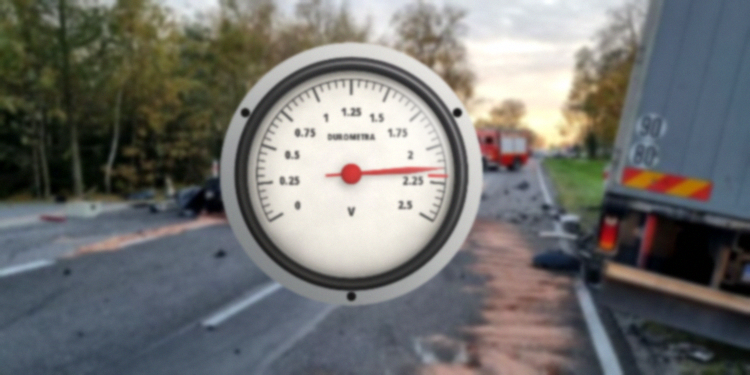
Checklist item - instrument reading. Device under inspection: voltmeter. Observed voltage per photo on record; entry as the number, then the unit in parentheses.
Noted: 2.15 (V)
